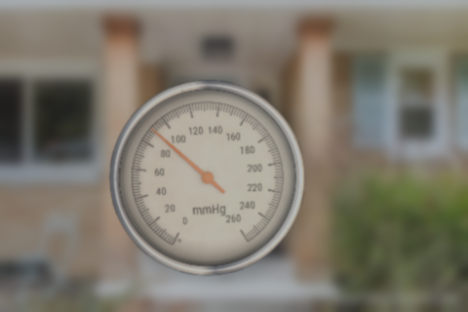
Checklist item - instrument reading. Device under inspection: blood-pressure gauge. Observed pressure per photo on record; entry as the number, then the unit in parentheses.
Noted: 90 (mmHg)
